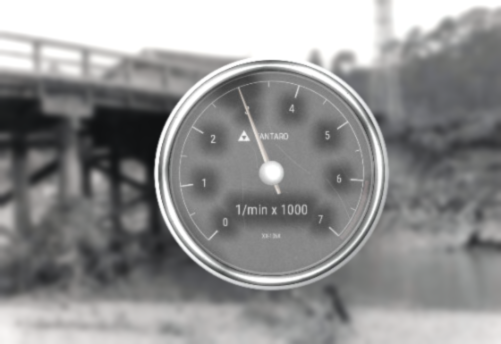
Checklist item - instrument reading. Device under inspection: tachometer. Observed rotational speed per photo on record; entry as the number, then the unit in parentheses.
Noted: 3000 (rpm)
